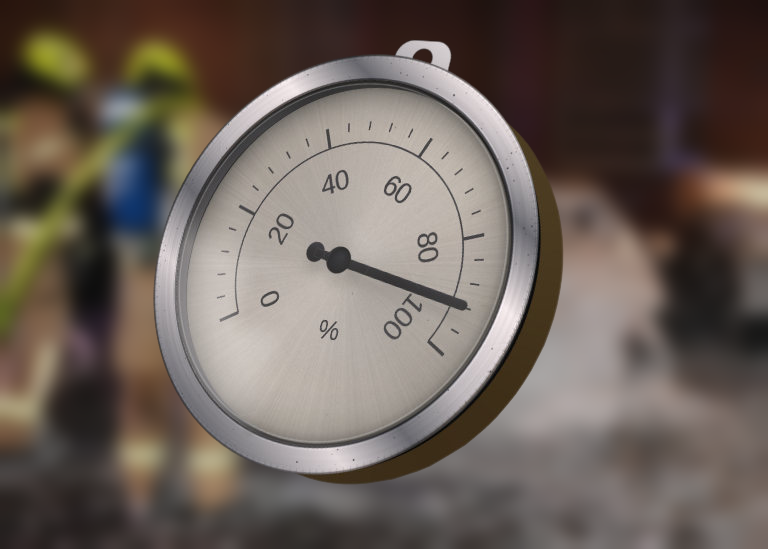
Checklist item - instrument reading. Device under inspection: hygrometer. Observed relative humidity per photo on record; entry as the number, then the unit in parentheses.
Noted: 92 (%)
